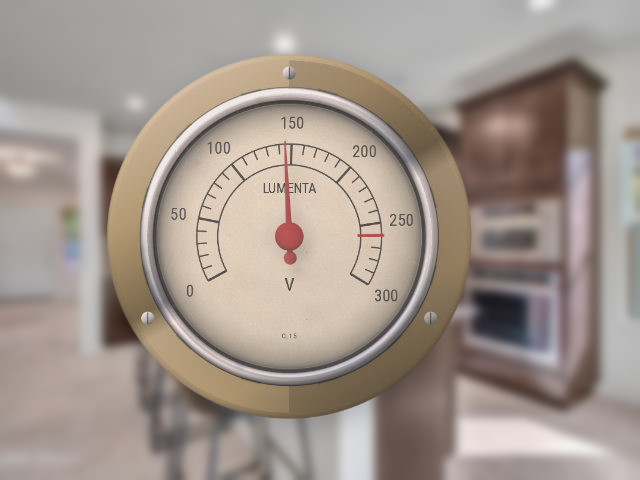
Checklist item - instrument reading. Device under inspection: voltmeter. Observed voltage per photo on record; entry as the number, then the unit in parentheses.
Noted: 145 (V)
